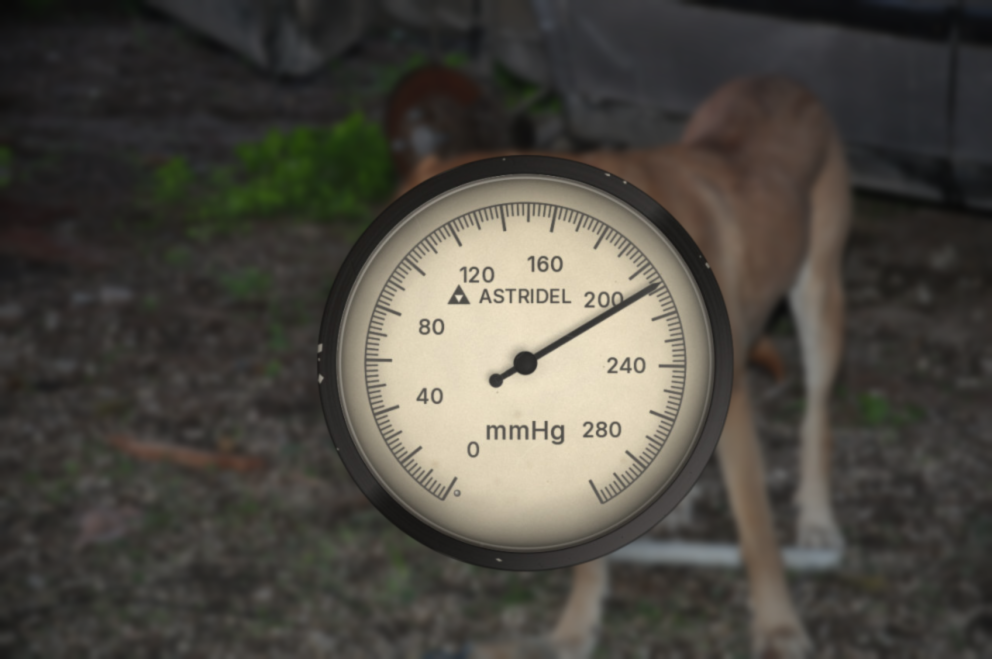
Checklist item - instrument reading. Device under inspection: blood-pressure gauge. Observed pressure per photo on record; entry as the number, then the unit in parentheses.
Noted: 208 (mmHg)
